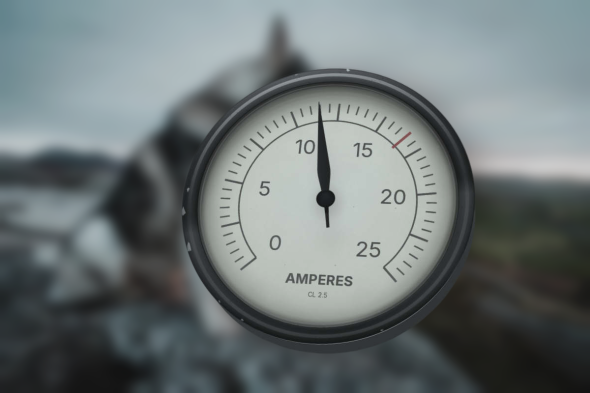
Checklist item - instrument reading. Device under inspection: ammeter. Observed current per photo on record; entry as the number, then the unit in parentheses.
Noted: 11.5 (A)
